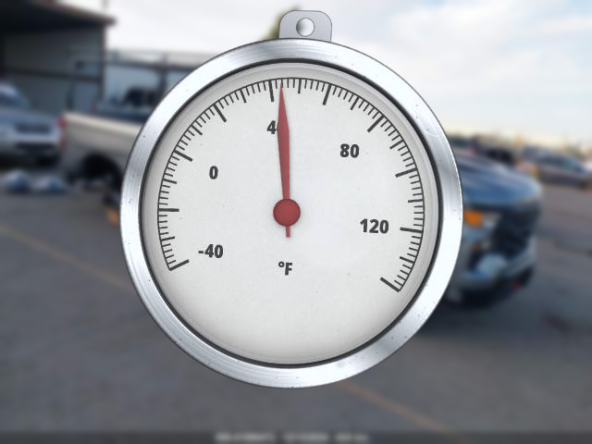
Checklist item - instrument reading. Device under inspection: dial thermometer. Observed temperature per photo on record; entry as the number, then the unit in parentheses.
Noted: 44 (°F)
